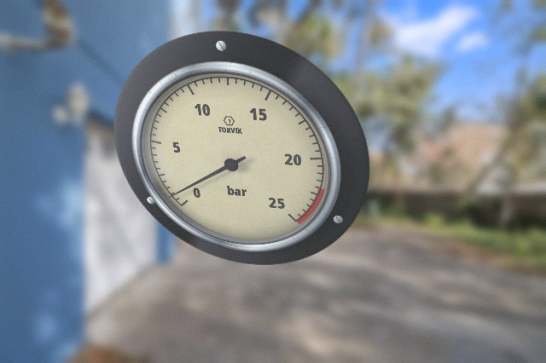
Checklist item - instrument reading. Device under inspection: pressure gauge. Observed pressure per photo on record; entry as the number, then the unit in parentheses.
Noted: 1 (bar)
